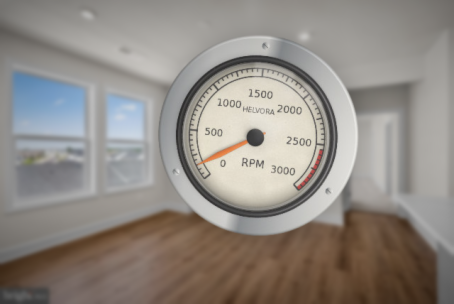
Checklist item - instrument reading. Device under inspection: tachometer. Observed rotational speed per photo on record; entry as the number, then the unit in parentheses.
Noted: 150 (rpm)
